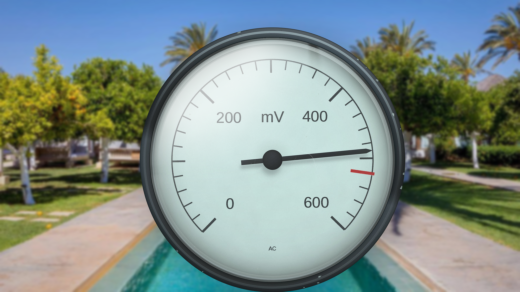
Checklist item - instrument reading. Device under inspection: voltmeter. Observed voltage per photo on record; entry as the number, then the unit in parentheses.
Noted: 490 (mV)
